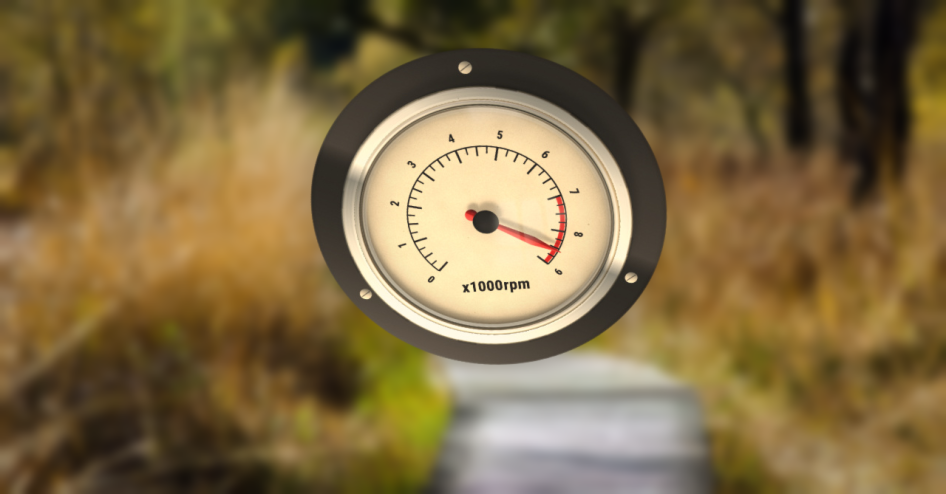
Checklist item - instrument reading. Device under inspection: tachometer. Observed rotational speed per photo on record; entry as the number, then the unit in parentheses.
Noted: 8500 (rpm)
